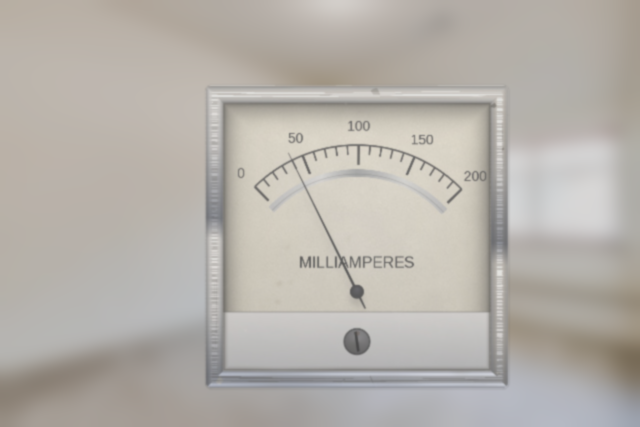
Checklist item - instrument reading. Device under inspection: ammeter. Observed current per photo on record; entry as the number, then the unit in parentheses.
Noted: 40 (mA)
